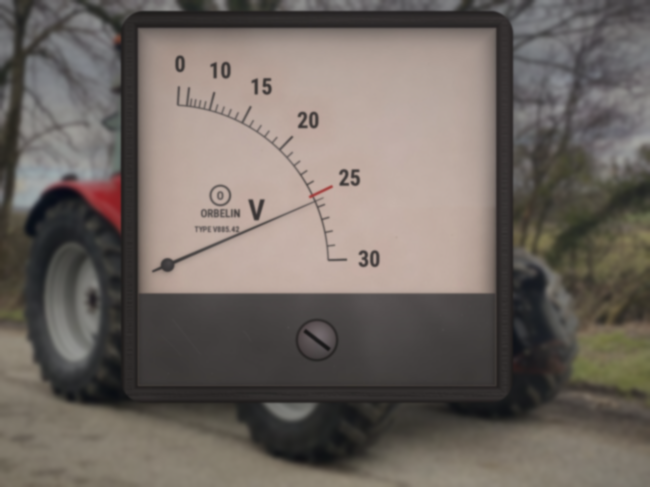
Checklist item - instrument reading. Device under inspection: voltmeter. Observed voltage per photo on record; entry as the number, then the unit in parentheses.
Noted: 25.5 (V)
